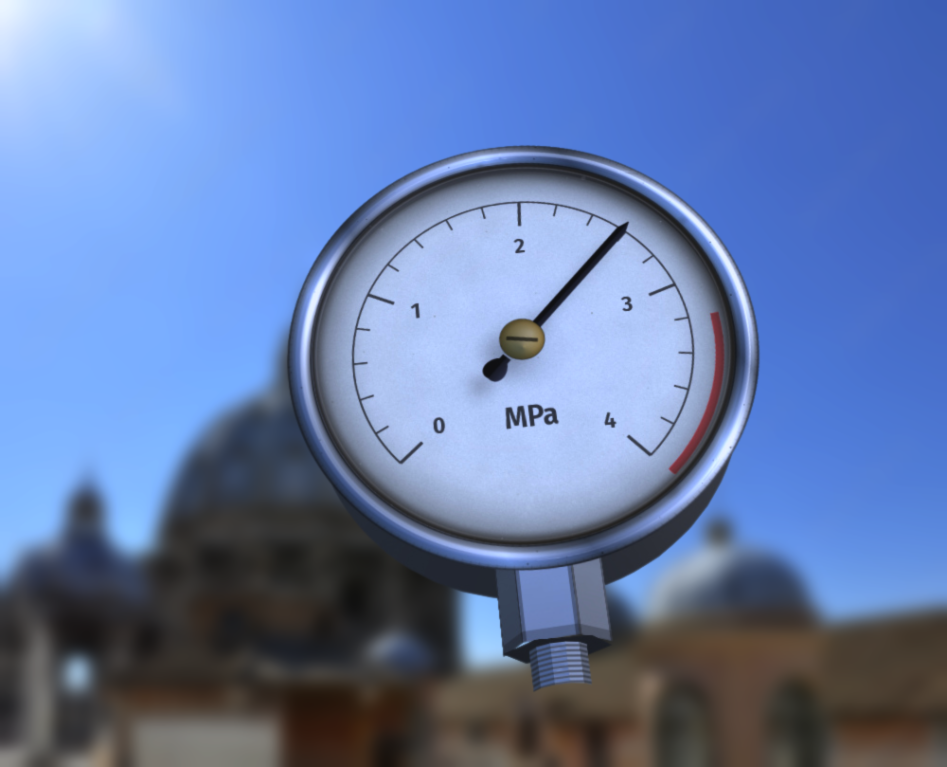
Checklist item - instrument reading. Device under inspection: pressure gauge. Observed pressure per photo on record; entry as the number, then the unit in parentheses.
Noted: 2.6 (MPa)
